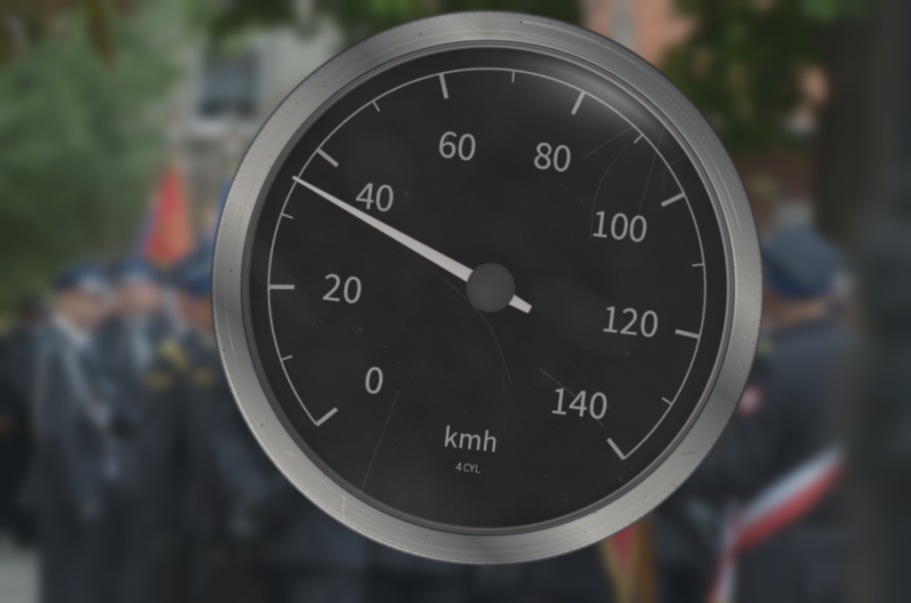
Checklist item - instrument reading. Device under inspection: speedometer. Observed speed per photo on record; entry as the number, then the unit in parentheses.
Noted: 35 (km/h)
